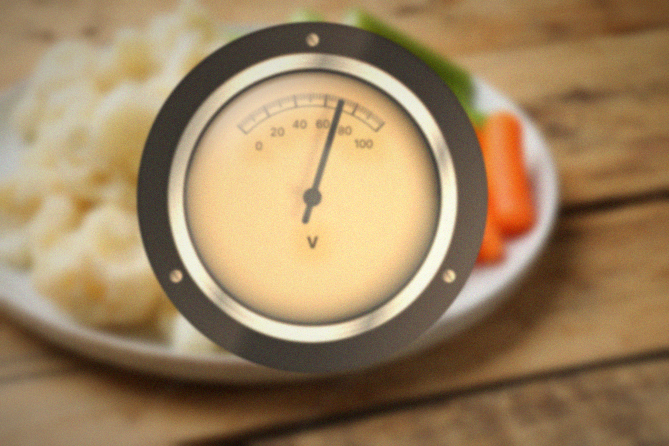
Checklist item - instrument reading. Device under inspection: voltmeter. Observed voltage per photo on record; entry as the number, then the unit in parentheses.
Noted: 70 (V)
